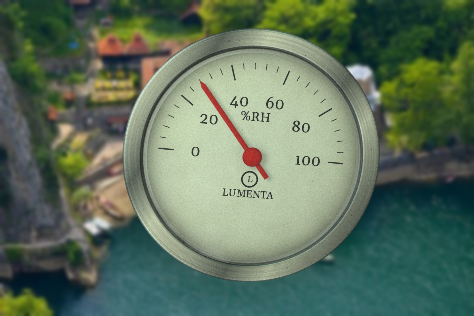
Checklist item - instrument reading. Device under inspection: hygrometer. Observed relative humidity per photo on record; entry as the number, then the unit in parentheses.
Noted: 28 (%)
